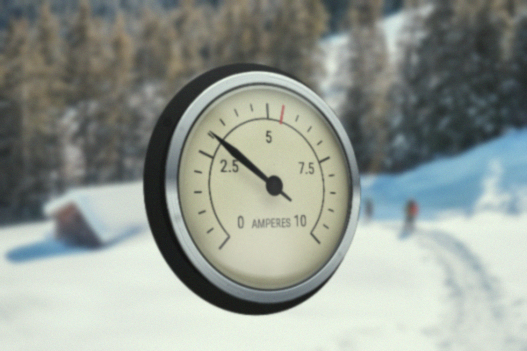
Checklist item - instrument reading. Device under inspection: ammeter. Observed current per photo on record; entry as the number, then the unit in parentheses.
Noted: 3 (A)
